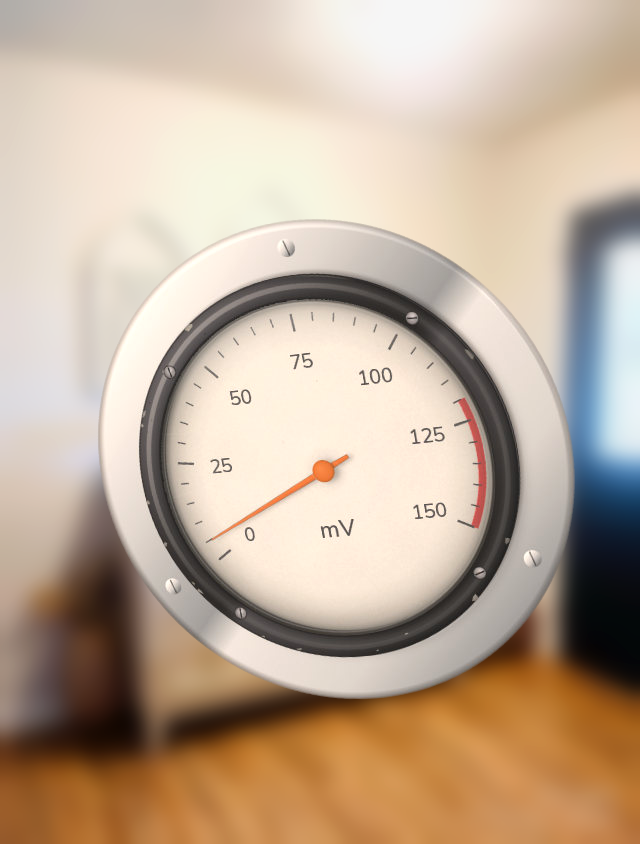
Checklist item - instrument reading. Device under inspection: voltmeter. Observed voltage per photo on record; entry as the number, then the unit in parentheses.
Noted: 5 (mV)
